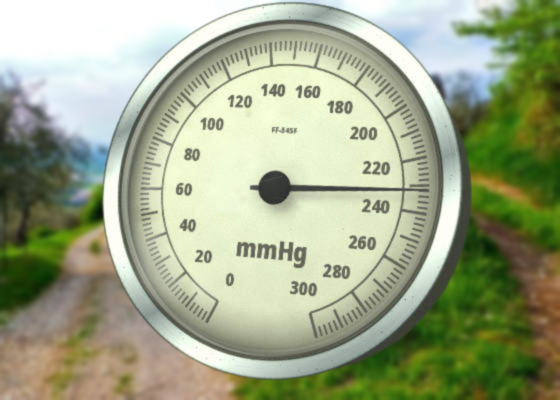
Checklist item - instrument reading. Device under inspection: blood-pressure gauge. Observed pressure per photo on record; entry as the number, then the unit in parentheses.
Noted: 232 (mmHg)
